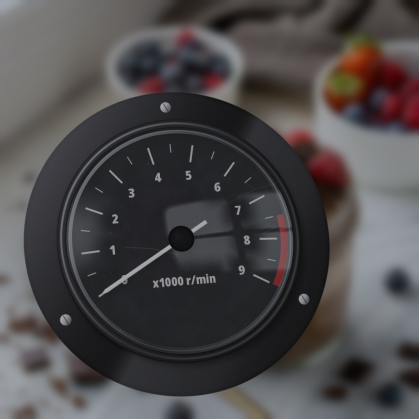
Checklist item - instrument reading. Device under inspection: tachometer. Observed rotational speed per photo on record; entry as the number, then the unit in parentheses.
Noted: 0 (rpm)
